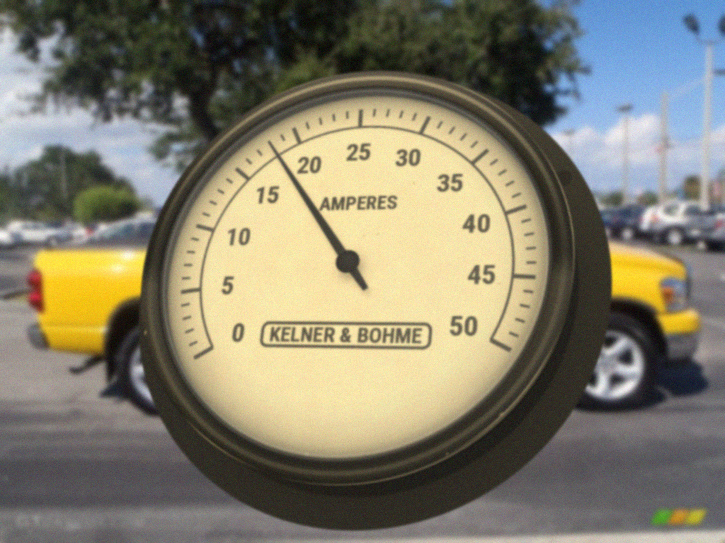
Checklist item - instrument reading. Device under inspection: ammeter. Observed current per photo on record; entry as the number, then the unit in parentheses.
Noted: 18 (A)
